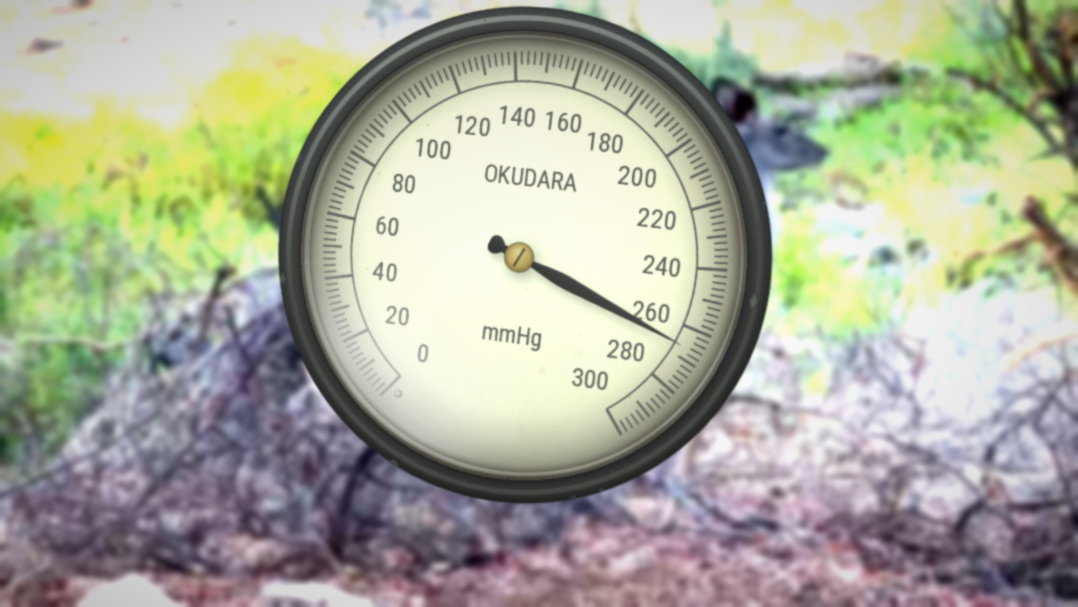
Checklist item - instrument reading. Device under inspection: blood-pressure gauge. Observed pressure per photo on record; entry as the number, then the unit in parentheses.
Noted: 266 (mmHg)
